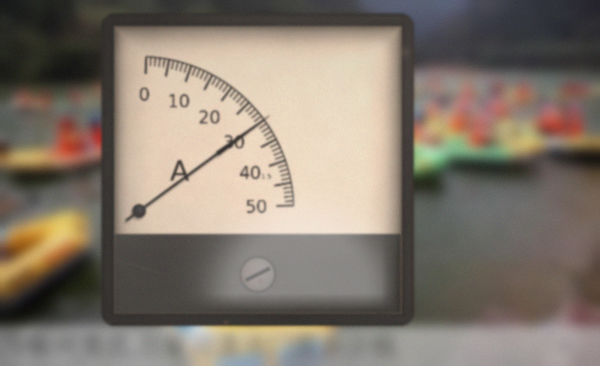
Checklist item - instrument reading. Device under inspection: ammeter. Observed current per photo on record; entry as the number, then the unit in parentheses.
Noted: 30 (A)
